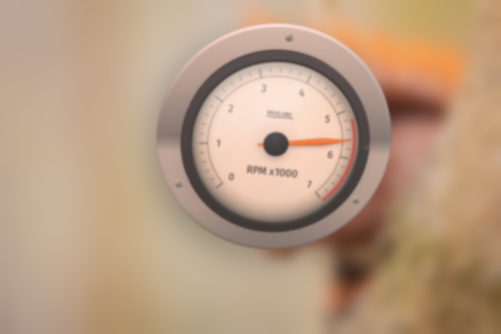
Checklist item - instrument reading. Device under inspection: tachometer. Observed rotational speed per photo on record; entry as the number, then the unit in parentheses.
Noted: 5600 (rpm)
